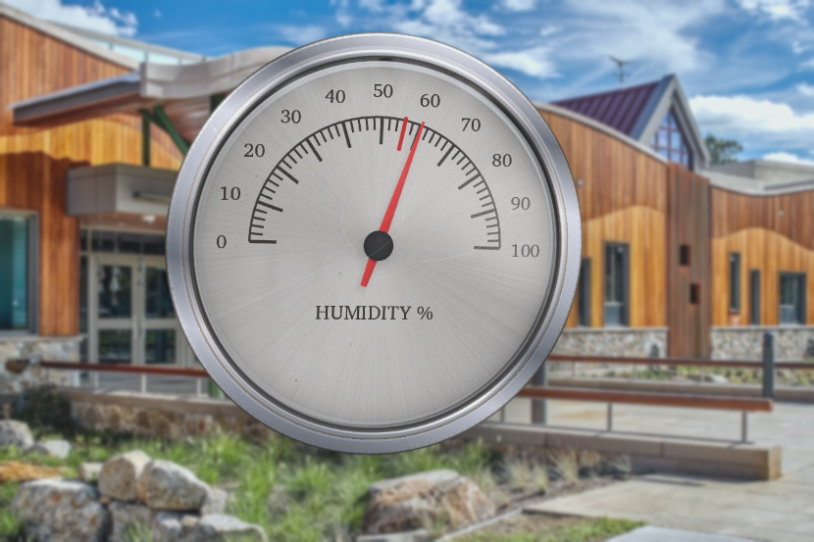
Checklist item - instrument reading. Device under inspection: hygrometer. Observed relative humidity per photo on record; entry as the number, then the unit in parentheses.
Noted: 60 (%)
